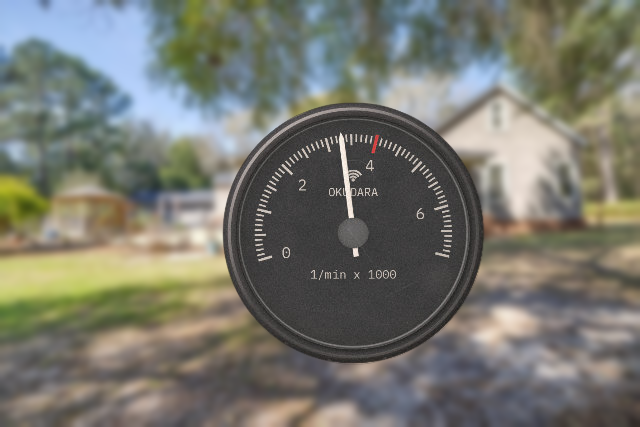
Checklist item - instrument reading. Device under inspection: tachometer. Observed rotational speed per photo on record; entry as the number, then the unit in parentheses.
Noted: 3300 (rpm)
